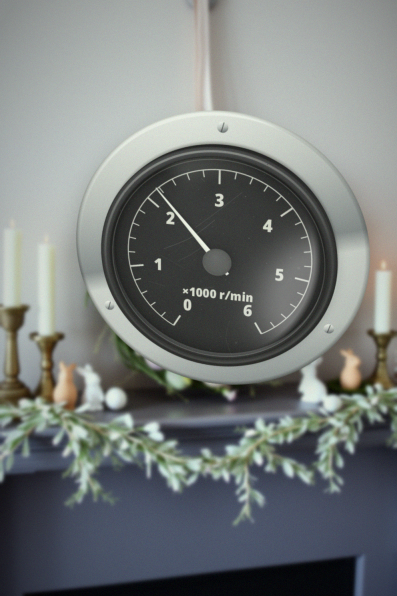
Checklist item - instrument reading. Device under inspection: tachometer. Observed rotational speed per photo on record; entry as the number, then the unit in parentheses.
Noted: 2200 (rpm)
